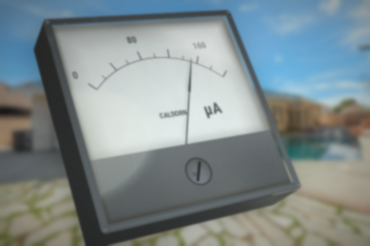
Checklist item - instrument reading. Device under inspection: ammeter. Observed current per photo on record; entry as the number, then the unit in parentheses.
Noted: 150 (µA)
